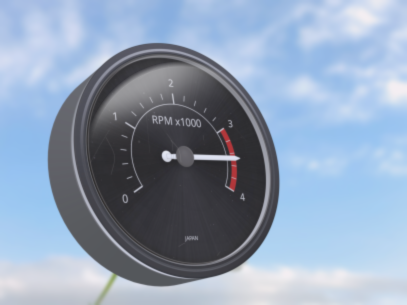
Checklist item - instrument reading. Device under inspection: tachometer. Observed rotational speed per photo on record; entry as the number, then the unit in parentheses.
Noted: 3500 (rpm)
